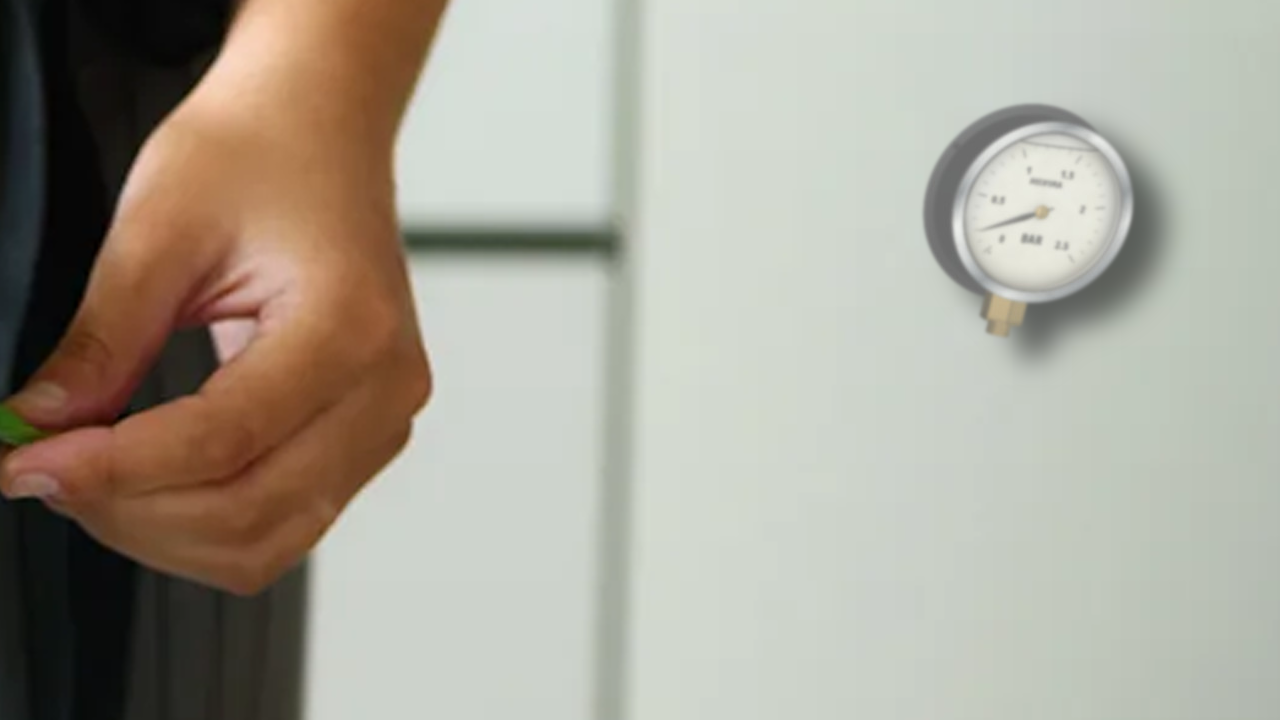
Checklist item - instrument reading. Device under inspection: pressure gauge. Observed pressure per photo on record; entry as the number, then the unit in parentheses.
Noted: 0.2 (bar)
